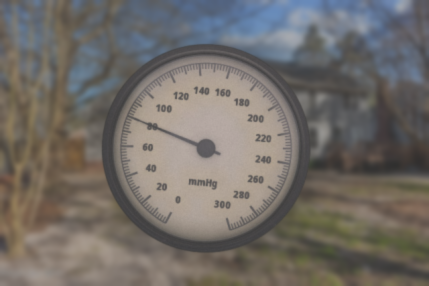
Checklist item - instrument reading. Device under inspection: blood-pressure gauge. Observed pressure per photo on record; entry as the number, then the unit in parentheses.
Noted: 80 (mmHg)
